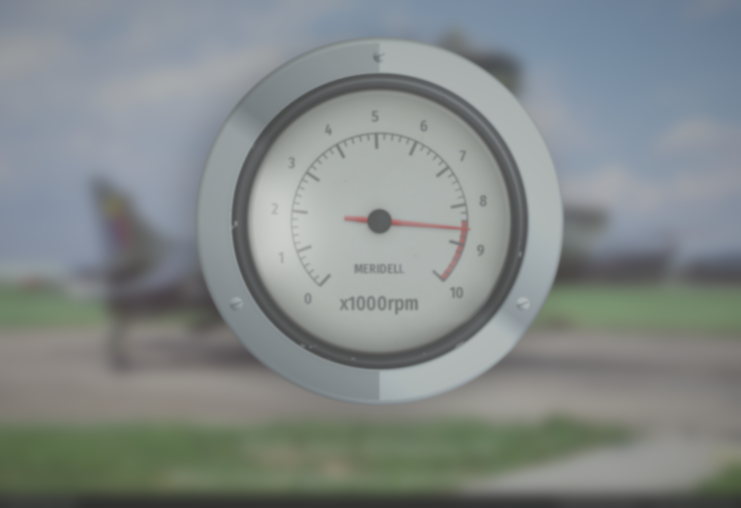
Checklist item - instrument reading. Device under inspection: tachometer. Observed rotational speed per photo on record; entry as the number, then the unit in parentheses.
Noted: 8600 (rpm)
